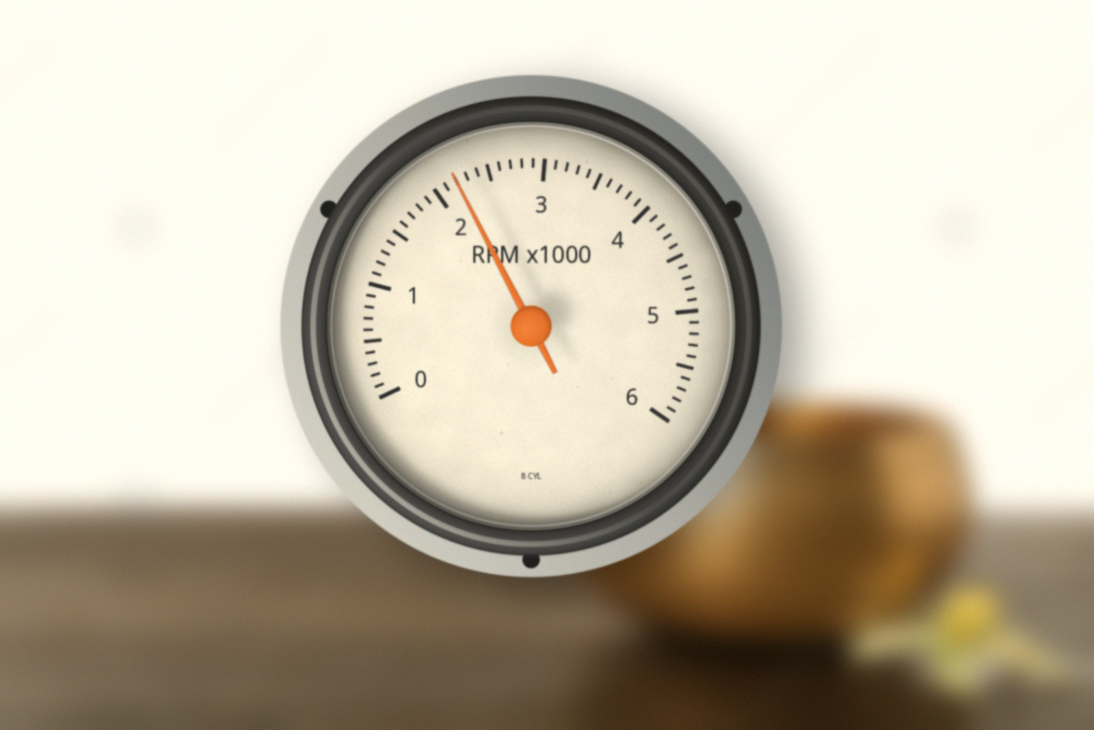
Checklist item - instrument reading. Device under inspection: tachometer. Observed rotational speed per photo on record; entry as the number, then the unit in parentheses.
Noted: 2200 (rpm)
